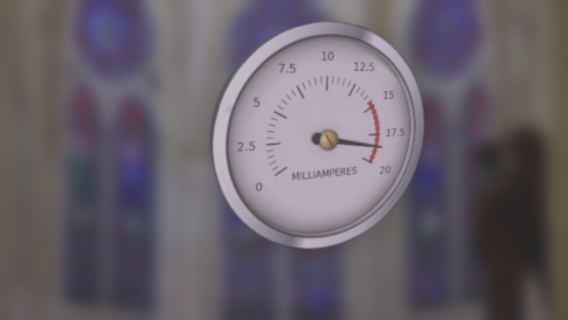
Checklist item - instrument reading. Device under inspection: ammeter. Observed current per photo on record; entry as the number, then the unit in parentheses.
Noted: 18.5 (mA)
